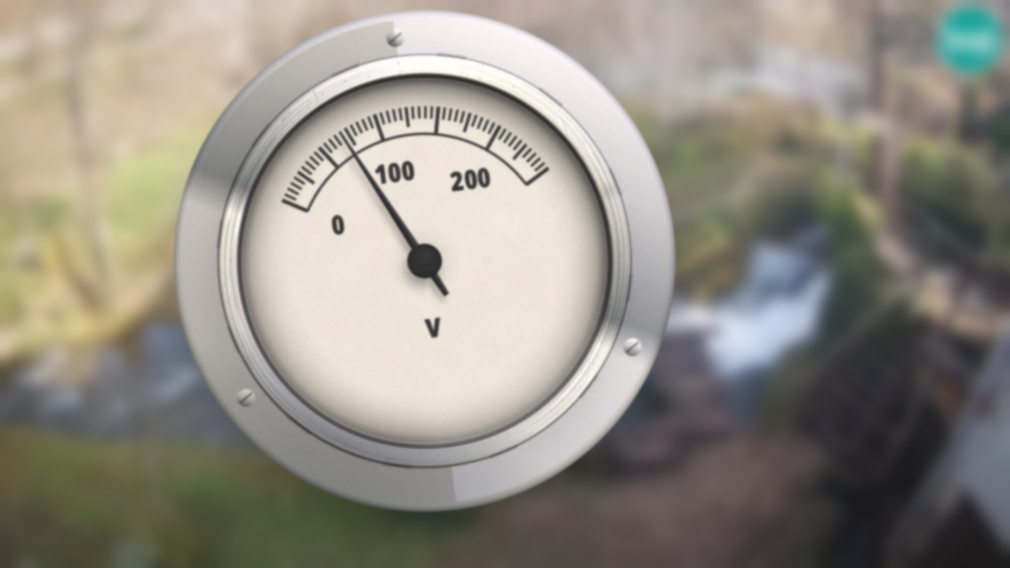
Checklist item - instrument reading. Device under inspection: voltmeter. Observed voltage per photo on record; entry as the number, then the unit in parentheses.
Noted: 70 (V)
